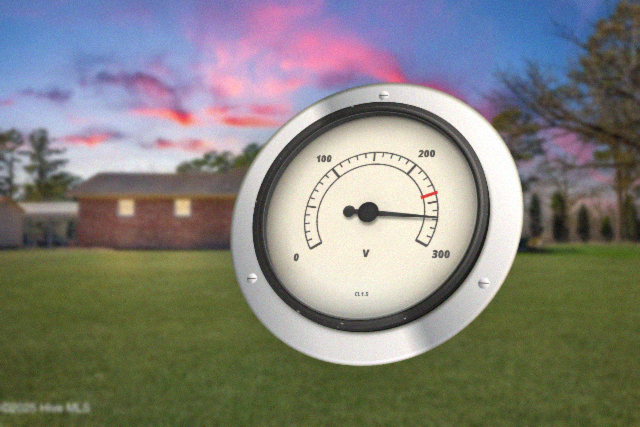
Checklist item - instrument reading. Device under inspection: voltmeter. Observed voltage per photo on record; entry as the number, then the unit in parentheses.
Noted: 270 (V)
